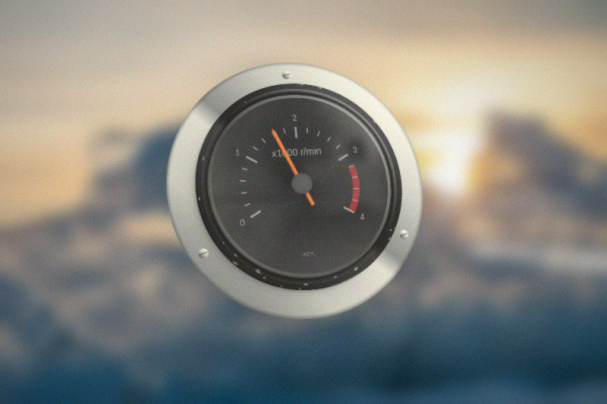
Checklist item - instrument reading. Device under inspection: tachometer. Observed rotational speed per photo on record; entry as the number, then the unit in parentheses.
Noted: 1600 (rpm)
